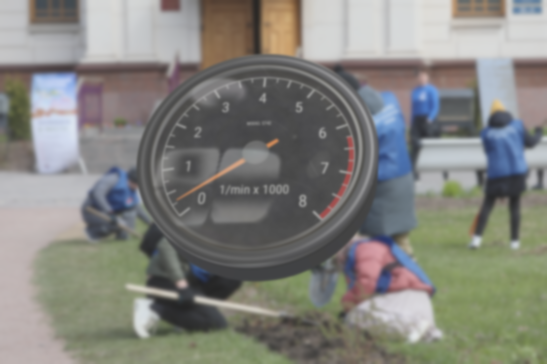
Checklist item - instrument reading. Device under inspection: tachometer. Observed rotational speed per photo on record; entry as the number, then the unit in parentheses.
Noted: 250 (rpm)
